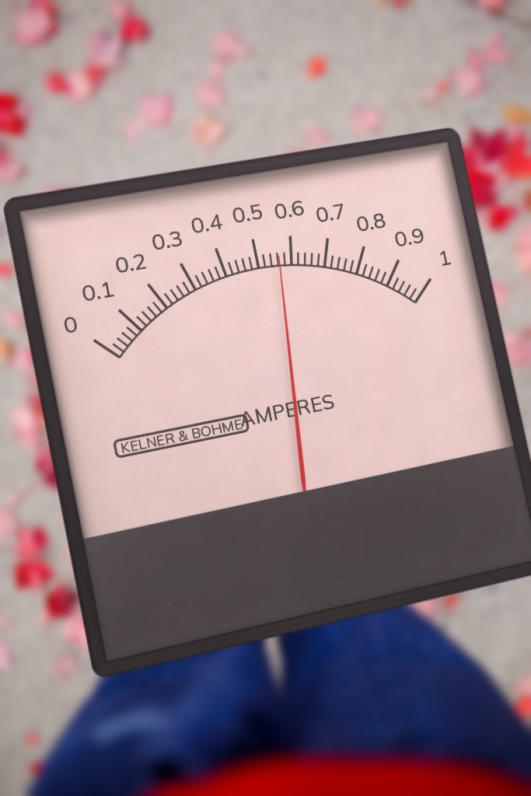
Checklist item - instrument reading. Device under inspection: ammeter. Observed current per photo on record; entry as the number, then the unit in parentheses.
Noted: 0.56 (A)
